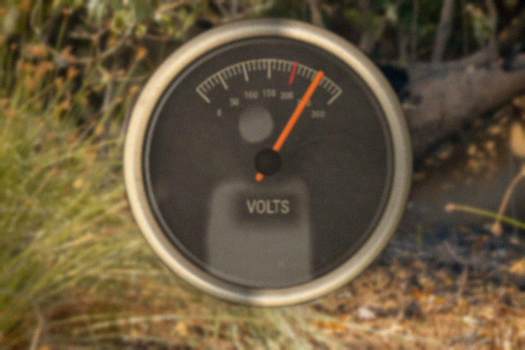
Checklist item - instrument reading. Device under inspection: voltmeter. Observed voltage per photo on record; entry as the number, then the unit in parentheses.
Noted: 250 (V)
